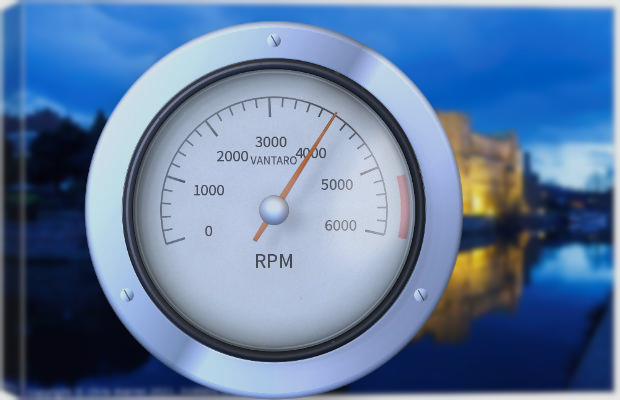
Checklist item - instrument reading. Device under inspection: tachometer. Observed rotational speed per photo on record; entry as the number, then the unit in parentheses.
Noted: 4000 (rpm)
